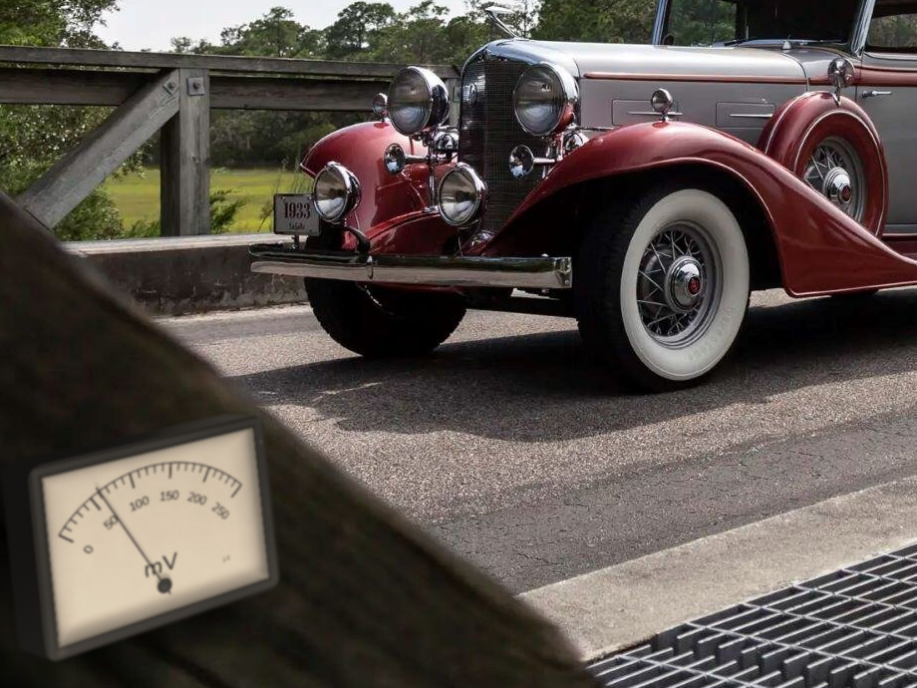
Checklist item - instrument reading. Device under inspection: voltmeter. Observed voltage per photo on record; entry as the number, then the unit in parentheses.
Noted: 60 (mV)
